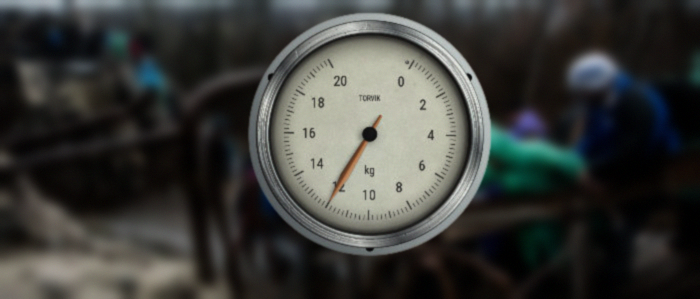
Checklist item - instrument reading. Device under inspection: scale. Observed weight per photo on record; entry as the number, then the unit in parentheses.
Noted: 12 (kg)
